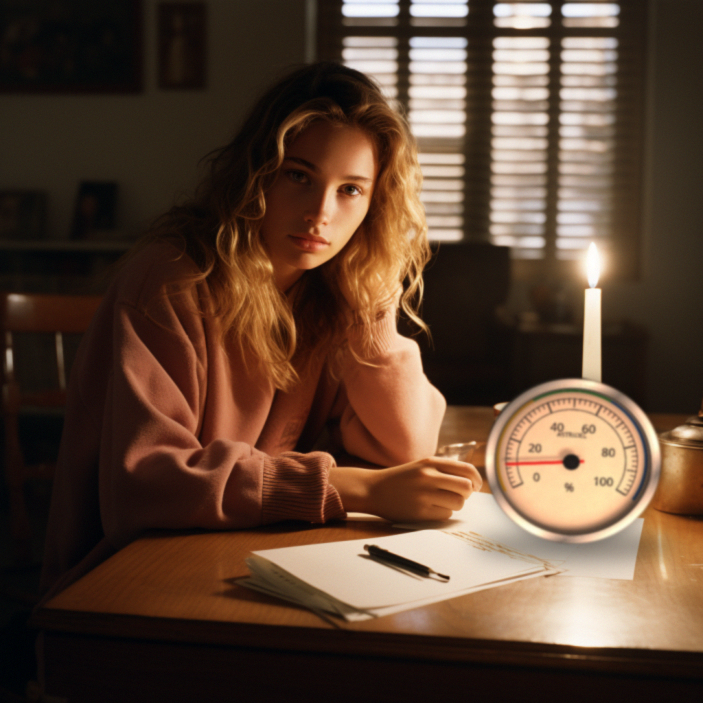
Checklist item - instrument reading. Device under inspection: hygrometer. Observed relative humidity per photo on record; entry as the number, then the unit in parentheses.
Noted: 10 (%)
